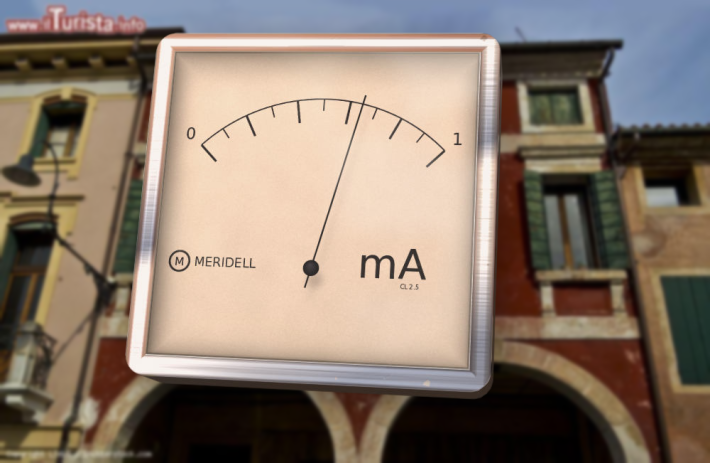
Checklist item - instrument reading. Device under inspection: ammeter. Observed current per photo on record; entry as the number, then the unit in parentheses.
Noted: 0.65 (mA)
